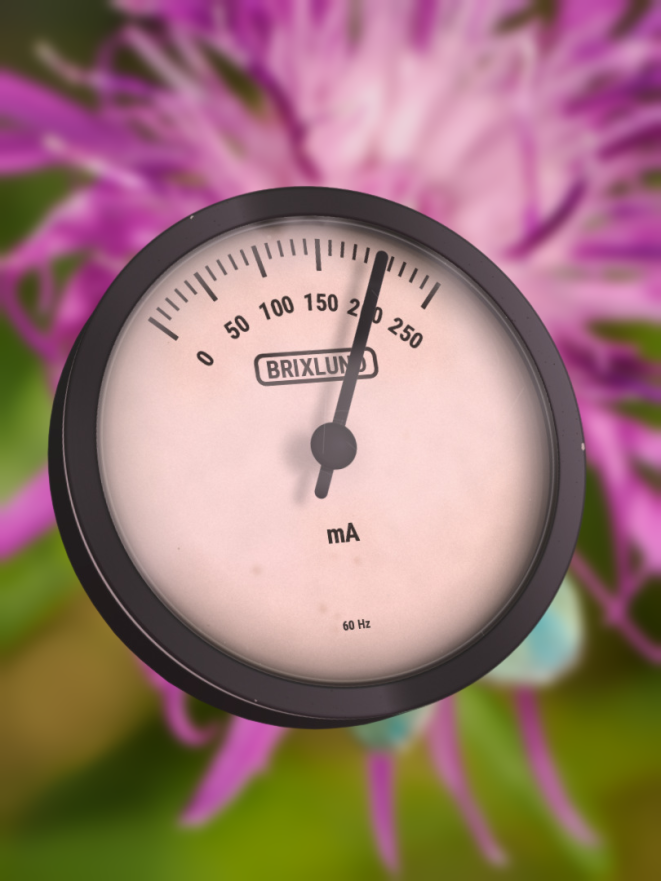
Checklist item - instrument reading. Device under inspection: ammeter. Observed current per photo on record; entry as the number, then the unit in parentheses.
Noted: 200 (mA)
